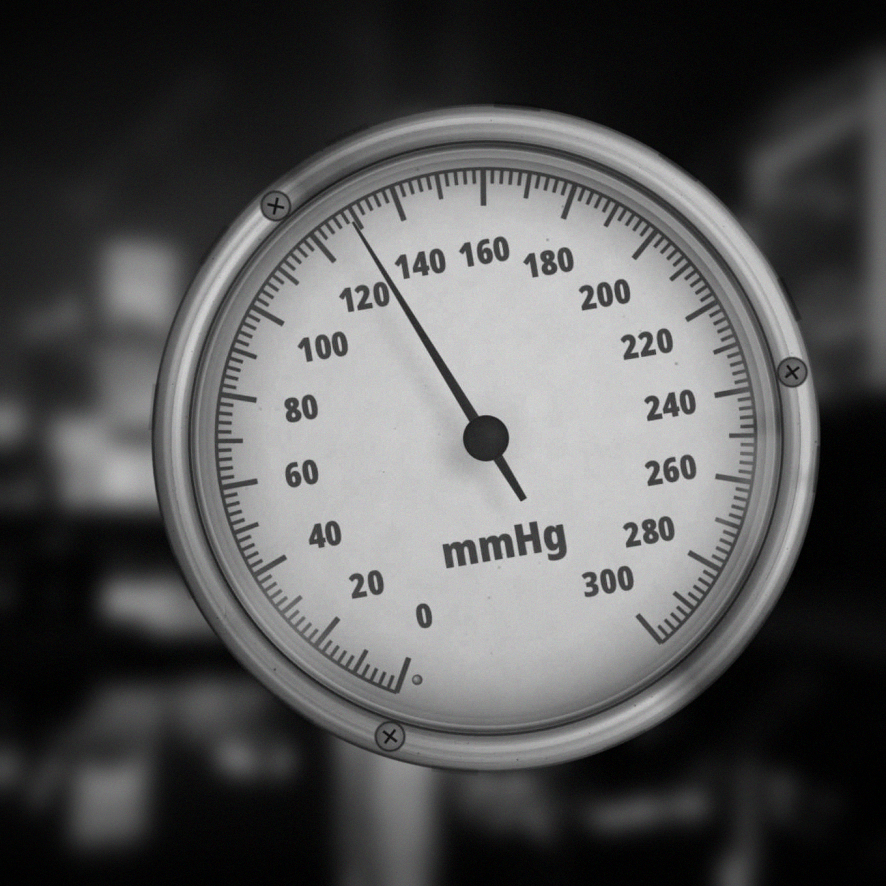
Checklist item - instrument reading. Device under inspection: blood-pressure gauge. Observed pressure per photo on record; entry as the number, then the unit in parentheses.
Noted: 129 (mmHg)
